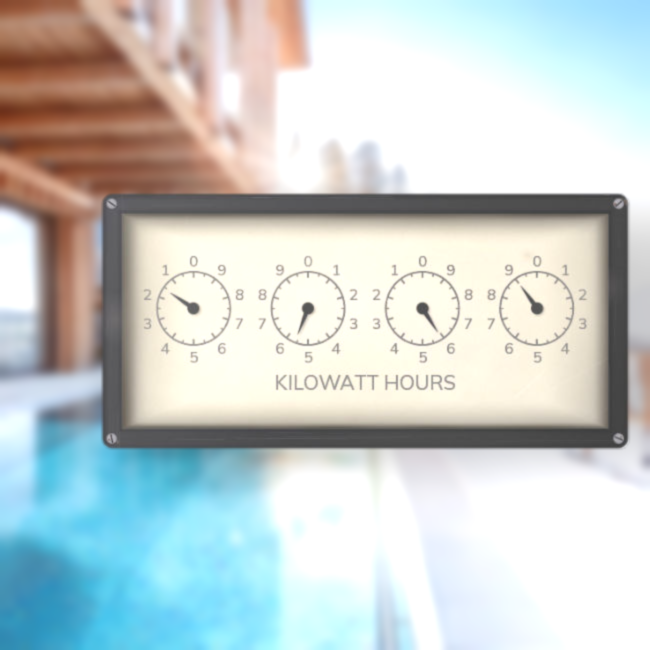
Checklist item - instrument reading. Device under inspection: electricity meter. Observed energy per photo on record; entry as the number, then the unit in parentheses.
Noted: 1559 (kWh)
